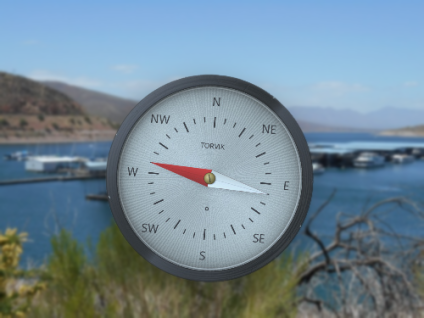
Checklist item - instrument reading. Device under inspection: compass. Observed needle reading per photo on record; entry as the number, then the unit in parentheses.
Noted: 280 (°)
